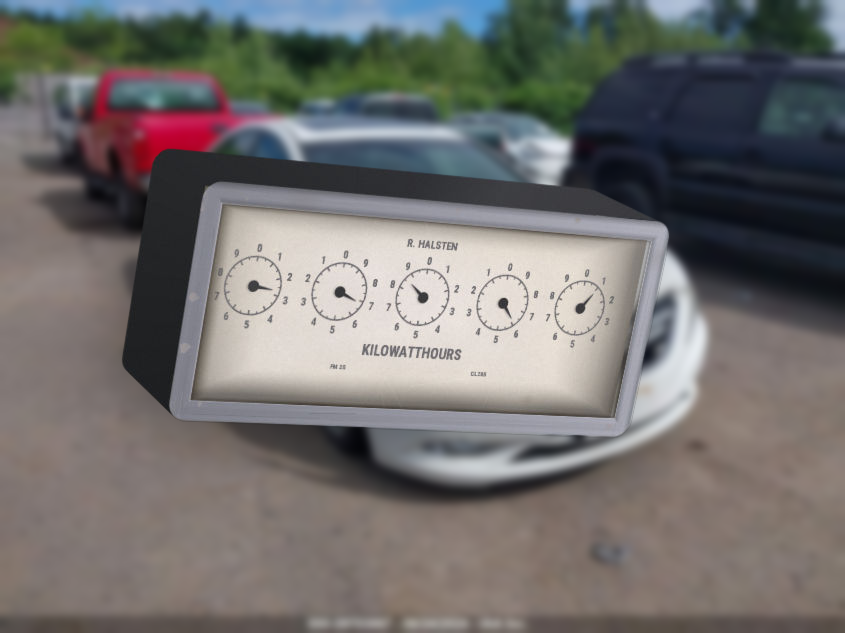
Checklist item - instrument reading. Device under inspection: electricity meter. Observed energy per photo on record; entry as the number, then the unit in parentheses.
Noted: 26861 (kWh)
